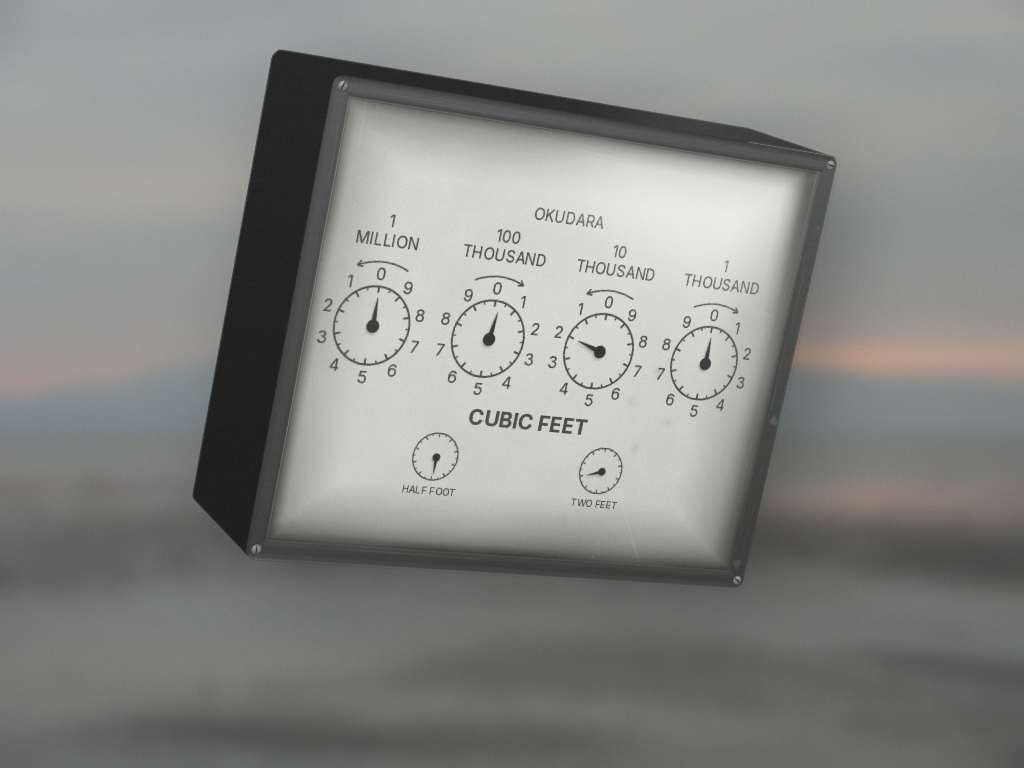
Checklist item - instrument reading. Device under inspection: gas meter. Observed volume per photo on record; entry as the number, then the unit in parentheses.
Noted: 2000 (ft³)
